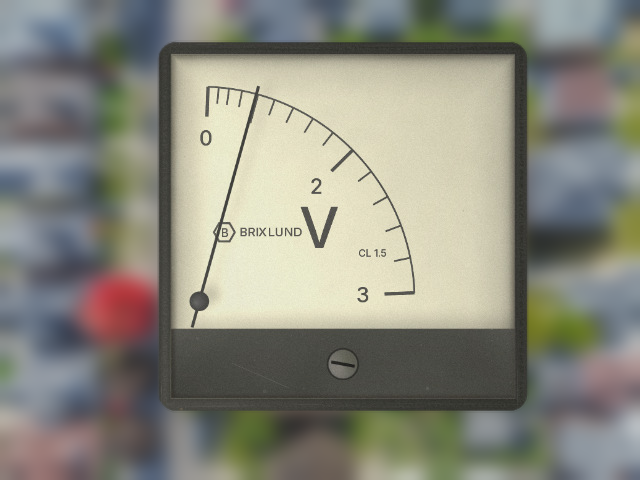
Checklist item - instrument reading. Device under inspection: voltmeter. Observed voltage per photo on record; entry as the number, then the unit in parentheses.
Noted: 1 (V)
